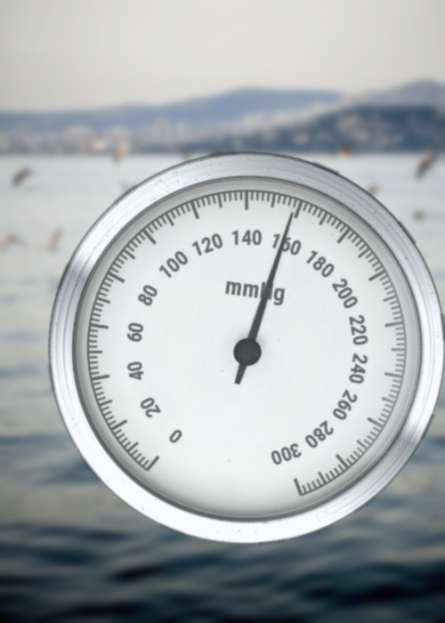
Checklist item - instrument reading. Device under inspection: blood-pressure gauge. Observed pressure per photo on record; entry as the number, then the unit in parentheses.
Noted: 158 (mmHg)
